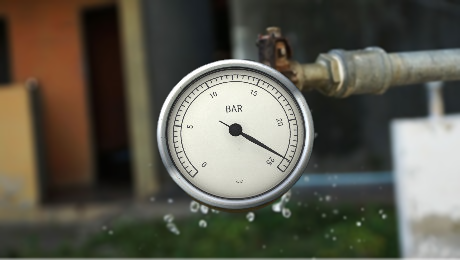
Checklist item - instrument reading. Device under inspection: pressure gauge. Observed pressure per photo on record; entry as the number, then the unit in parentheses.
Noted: 24 (bar)
